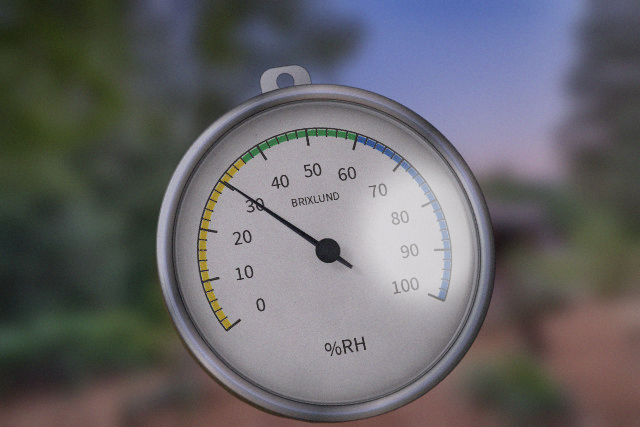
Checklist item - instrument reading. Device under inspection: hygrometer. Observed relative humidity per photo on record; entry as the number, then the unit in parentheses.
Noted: 30 (%)
